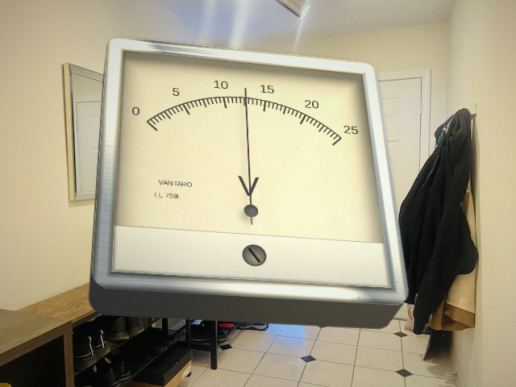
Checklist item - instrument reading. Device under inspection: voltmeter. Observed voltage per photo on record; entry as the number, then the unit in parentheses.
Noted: 12.5 (V)
